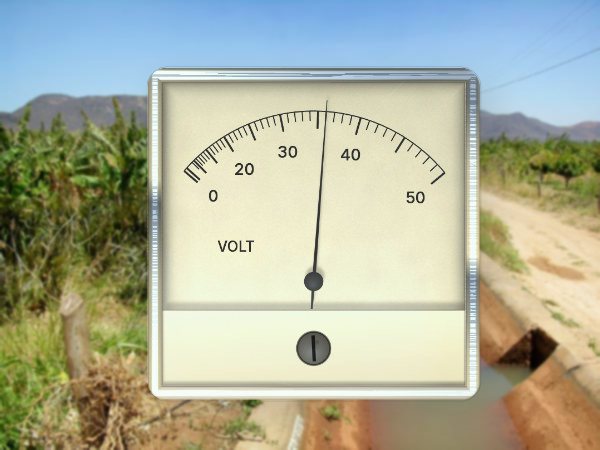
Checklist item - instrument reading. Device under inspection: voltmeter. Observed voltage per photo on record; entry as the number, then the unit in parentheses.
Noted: 36 (V)
